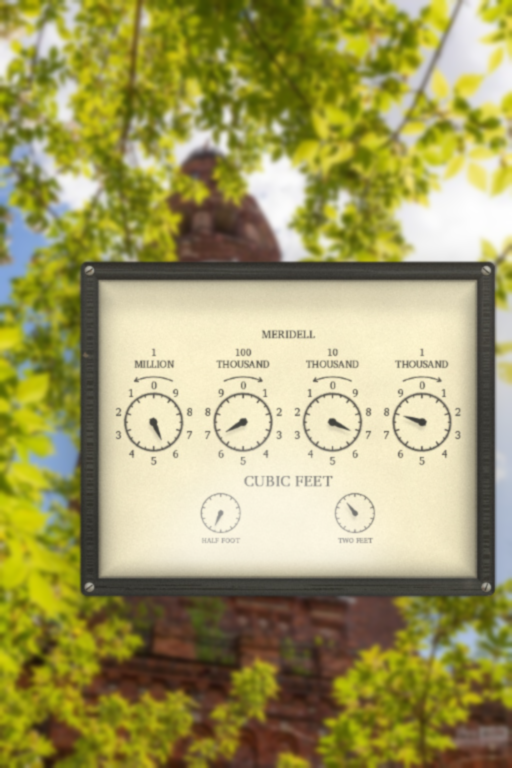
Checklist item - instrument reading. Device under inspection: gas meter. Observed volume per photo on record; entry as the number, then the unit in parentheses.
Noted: 566800 (ft³)
